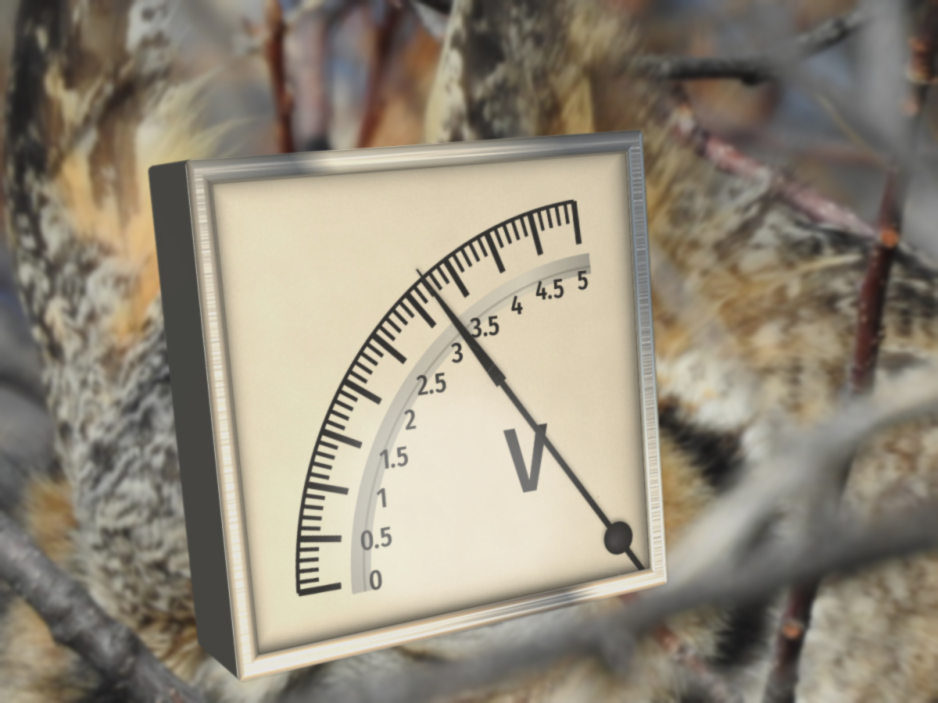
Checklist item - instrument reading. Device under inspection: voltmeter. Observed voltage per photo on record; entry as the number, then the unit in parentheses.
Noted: 3.2 (V)
